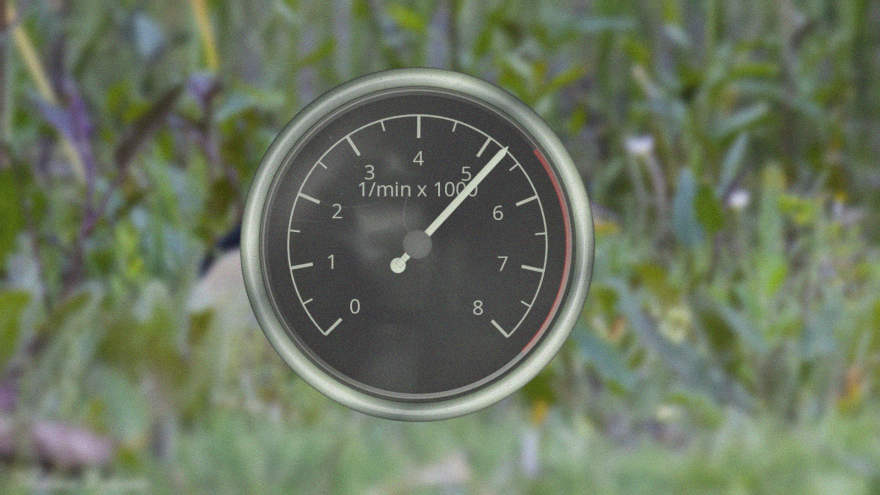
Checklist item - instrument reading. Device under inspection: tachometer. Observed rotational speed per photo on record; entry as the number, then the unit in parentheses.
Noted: 5250 (rpm)
